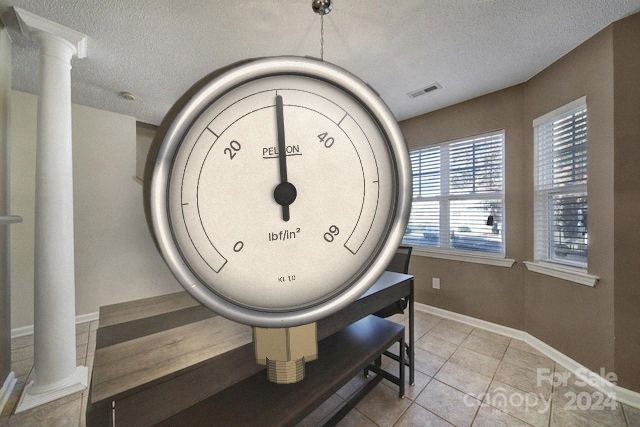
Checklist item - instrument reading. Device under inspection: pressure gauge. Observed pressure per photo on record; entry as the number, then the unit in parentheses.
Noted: 30 (psi)
